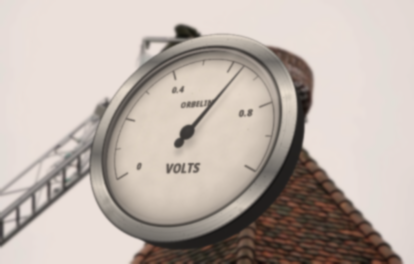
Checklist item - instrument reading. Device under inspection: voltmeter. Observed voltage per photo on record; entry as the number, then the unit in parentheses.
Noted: 0.65 (V)
